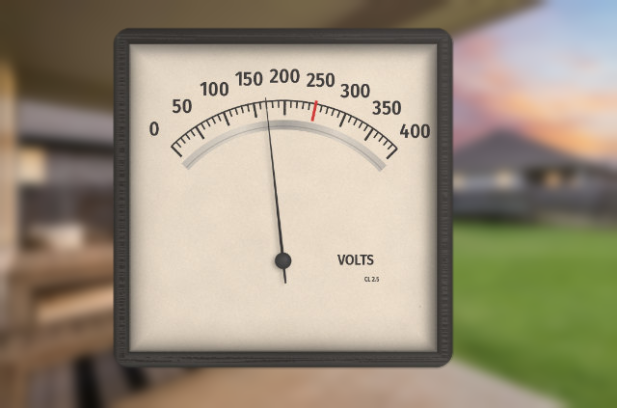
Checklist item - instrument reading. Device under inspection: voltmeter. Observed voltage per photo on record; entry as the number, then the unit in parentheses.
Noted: 170 (V)
